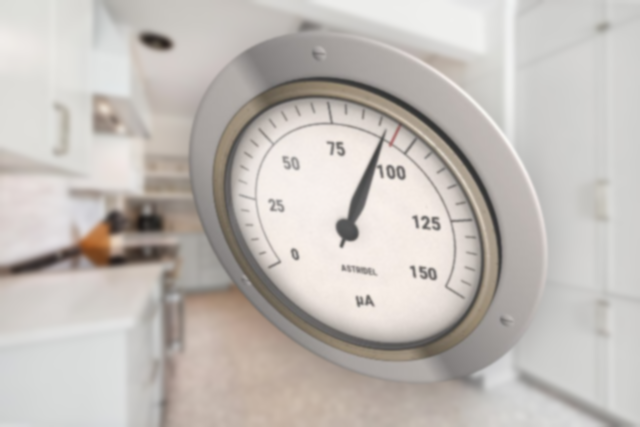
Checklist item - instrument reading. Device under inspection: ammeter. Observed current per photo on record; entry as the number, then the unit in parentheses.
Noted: 92.5 (µA)
